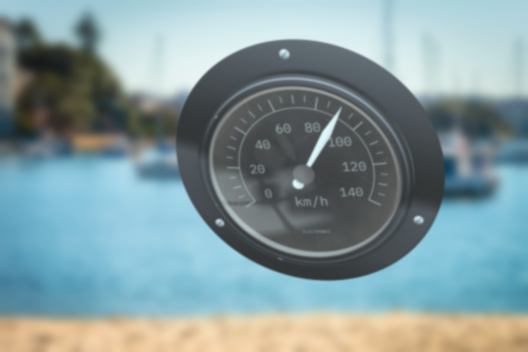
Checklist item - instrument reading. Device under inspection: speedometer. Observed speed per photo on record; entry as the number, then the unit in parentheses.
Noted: 90 (km/h)
